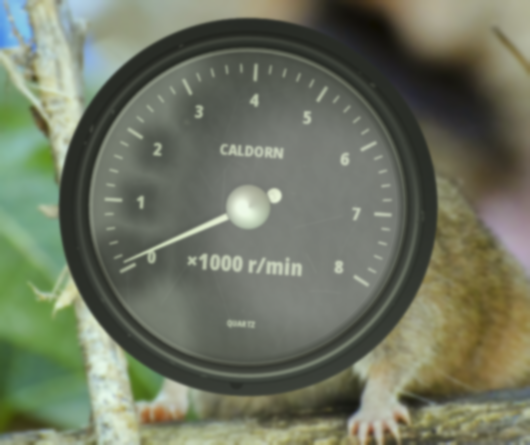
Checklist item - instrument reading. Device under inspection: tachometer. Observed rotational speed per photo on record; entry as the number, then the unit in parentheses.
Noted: 100 (rpm)
